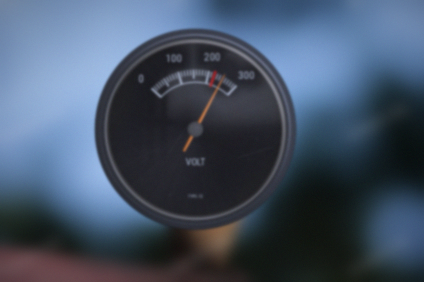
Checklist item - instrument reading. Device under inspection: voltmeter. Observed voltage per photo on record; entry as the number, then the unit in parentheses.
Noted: 250 (V)
